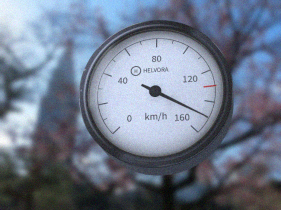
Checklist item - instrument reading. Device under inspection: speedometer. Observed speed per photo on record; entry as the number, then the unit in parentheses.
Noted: 150 (km/h)
